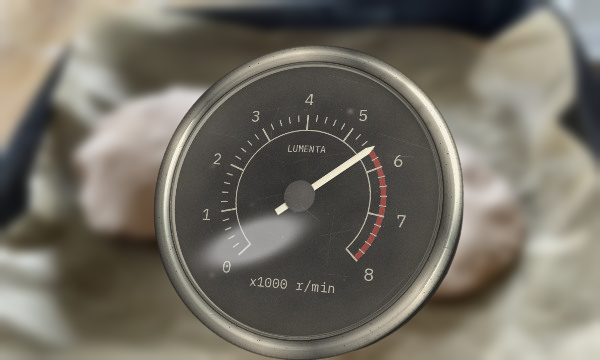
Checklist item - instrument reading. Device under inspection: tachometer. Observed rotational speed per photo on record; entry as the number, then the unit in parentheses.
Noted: 5600 (rpm)
